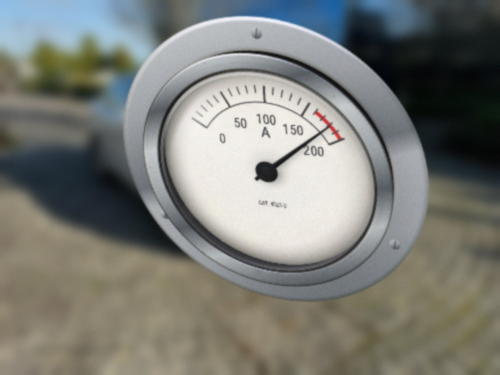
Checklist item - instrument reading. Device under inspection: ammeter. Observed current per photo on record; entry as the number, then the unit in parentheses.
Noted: 180 (A)
